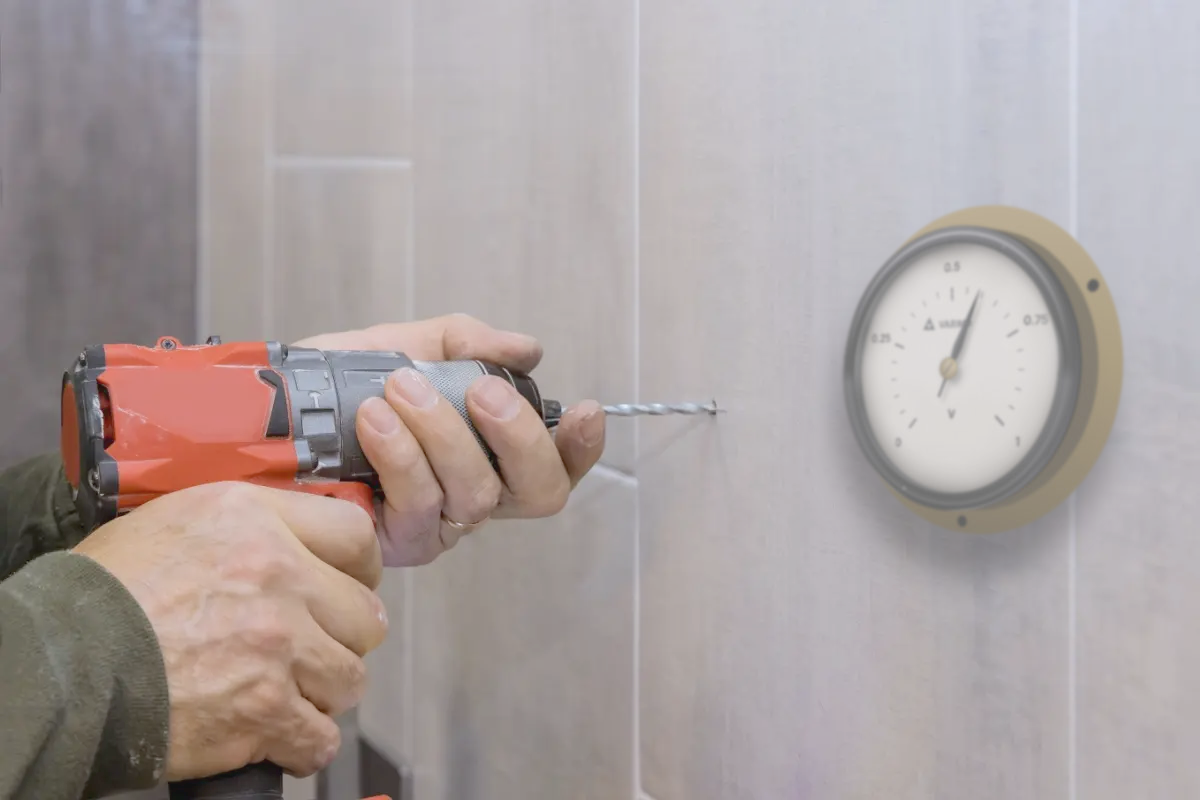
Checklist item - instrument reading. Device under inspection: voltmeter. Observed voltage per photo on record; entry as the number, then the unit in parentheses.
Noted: 0.6 (V)
